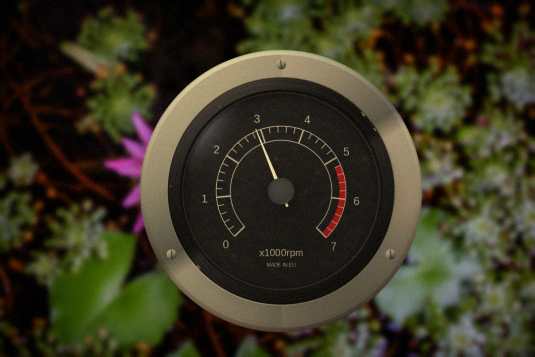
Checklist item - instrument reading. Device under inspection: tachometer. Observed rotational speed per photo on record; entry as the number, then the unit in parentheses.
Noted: 2900 (rpm)
